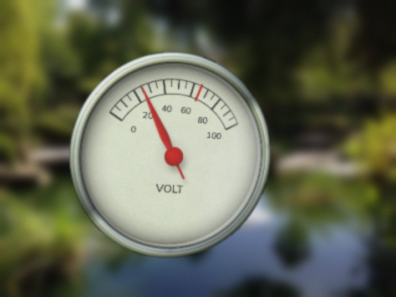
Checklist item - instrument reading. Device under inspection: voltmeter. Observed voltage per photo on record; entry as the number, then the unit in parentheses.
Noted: 25 (V)
